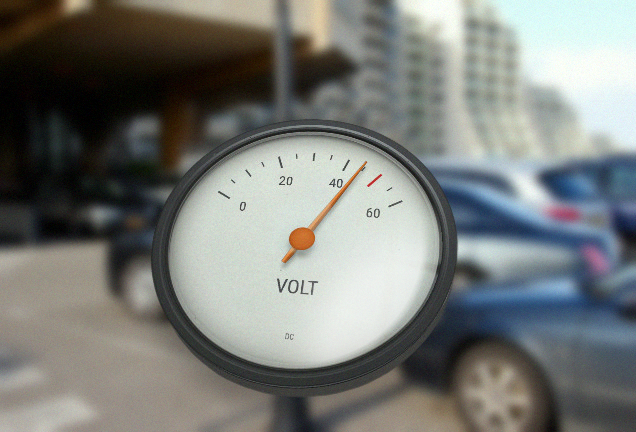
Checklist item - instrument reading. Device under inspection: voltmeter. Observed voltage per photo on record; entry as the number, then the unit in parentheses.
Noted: 45 (V)
